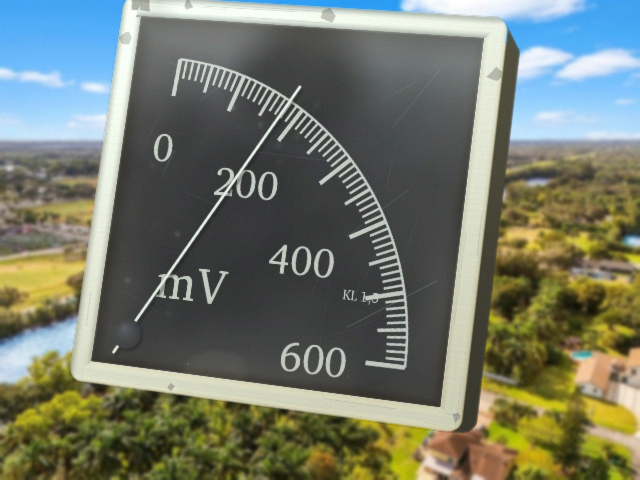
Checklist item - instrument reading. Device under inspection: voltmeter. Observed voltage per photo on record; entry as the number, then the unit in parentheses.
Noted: 180 (mV)
